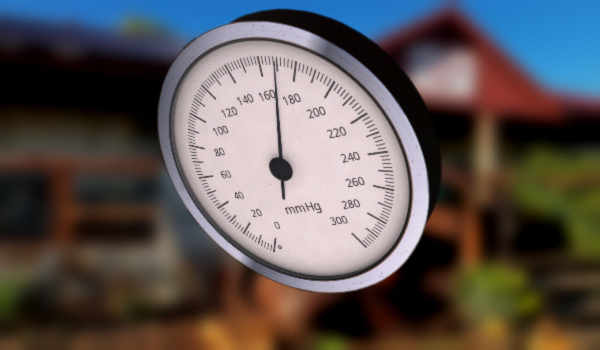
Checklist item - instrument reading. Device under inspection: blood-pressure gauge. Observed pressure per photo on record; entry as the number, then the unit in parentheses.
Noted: 170 (mmHg)
